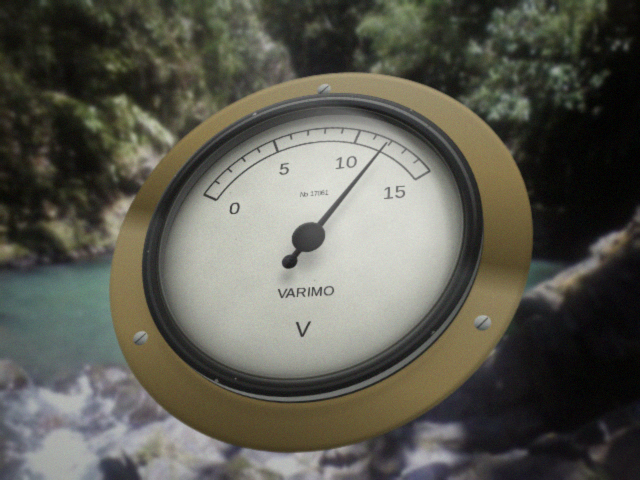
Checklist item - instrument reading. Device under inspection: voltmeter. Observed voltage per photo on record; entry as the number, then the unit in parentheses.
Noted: 12 (V)
